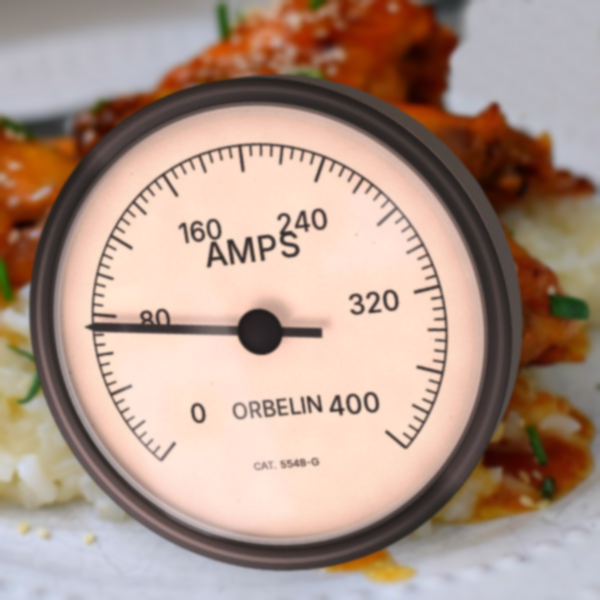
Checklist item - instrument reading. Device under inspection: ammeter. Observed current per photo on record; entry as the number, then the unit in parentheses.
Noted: 75 (A)
